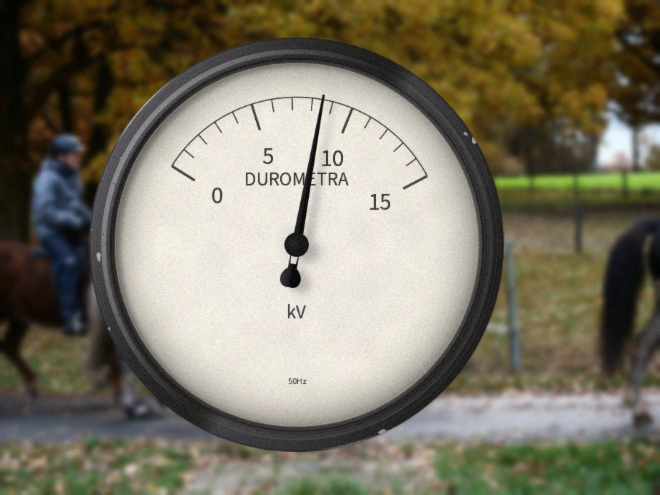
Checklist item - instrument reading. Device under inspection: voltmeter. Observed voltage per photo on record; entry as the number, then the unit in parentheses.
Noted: 8.5 (kV)
